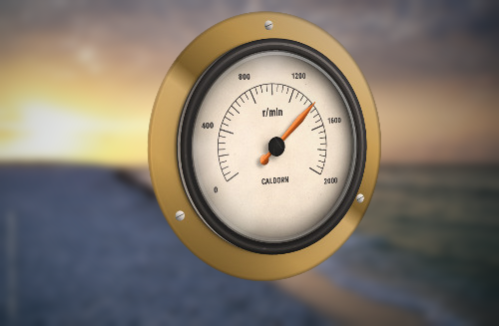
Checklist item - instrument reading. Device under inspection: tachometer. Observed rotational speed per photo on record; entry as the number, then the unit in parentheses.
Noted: 1400 (rpm)
